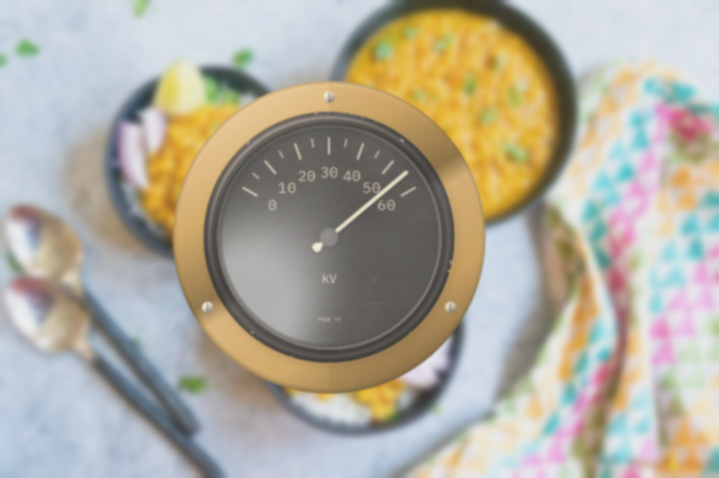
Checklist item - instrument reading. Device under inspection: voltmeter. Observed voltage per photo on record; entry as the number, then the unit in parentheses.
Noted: 55 (kV)
